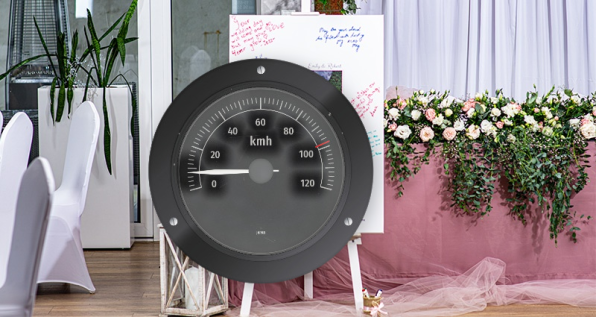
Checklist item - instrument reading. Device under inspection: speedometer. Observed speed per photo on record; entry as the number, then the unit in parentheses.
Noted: 8 (km/h)
